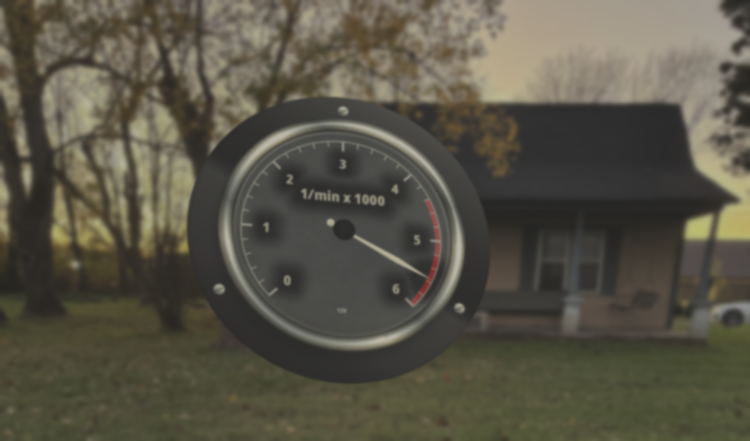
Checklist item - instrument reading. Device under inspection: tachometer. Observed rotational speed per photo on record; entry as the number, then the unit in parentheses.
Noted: 5600 (rpm)
